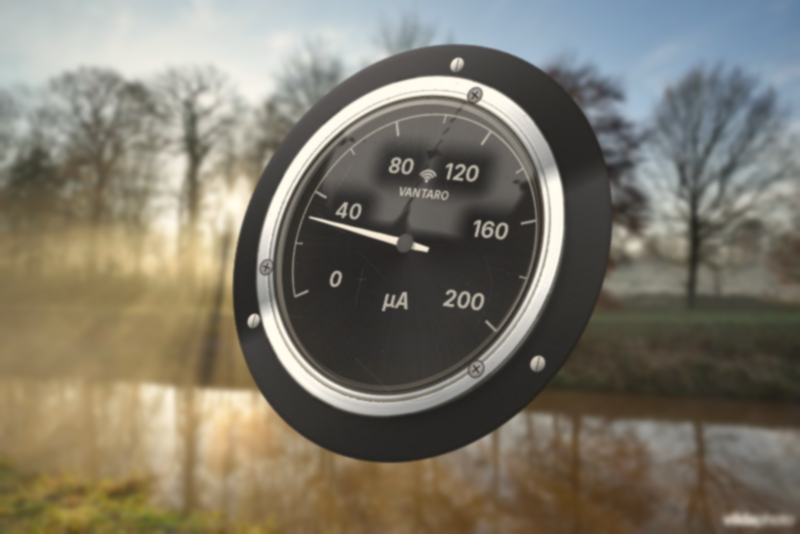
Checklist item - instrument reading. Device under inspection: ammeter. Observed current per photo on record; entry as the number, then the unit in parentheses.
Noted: 30 (µA)
